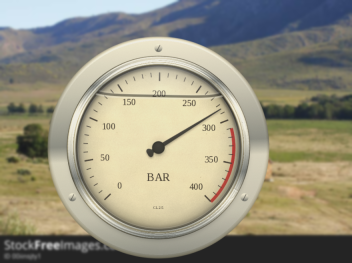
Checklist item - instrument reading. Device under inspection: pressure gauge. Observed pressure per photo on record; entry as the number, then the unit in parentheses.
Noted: 285 (bar)
